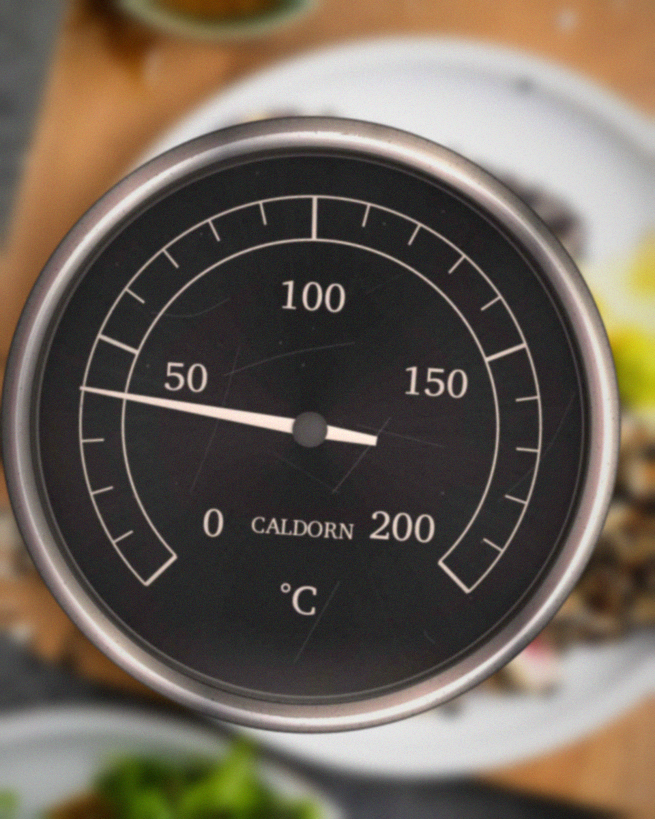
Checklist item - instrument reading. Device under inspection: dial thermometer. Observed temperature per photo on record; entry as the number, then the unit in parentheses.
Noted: 40 (°C)
